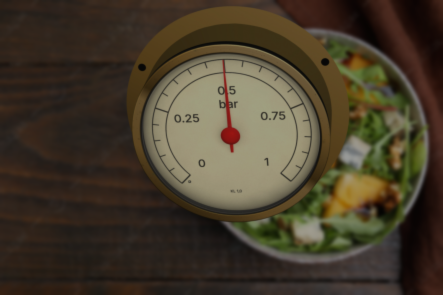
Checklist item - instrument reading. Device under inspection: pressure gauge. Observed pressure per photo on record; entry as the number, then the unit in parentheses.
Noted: 0.5 (bar)
